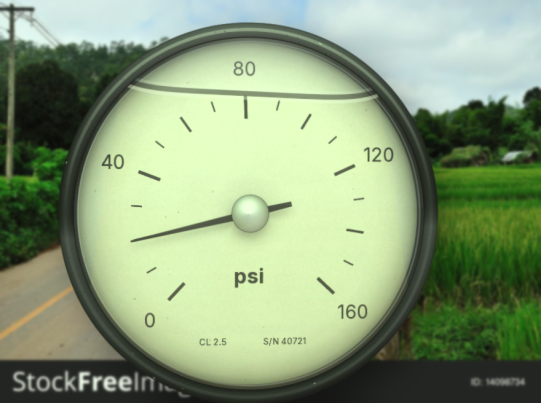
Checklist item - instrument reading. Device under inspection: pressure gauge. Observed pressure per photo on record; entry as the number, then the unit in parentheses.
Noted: 20 (psi)
